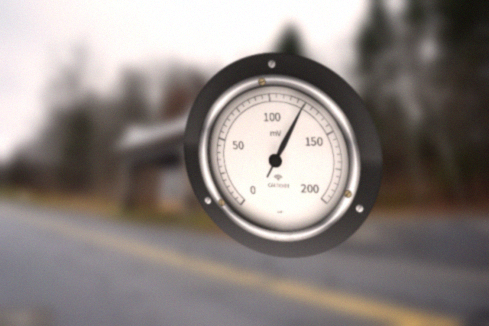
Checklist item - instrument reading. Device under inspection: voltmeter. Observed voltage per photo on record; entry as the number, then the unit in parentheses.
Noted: 125 (mV)
